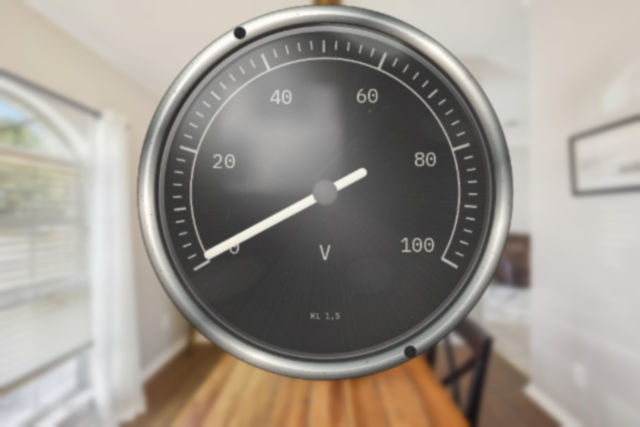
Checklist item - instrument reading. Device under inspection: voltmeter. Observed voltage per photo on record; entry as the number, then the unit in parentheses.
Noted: 1 (V)
